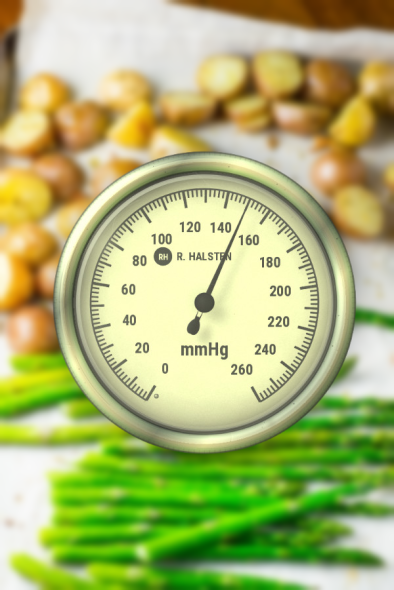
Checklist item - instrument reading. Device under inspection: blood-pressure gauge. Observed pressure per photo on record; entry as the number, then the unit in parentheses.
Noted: 150 (mmHg)
